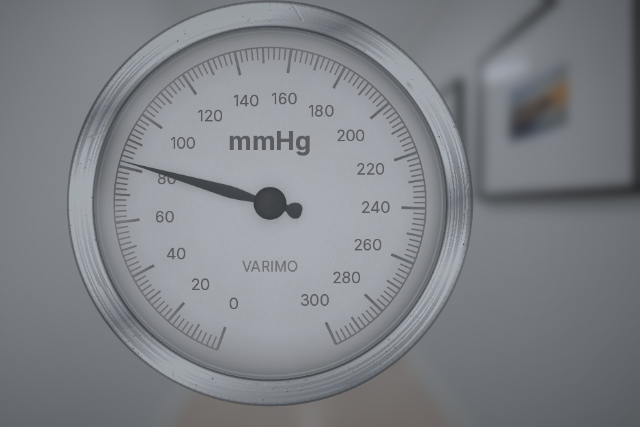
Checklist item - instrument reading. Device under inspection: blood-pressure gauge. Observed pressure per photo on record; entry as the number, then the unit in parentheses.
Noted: 82 (mmHg)
